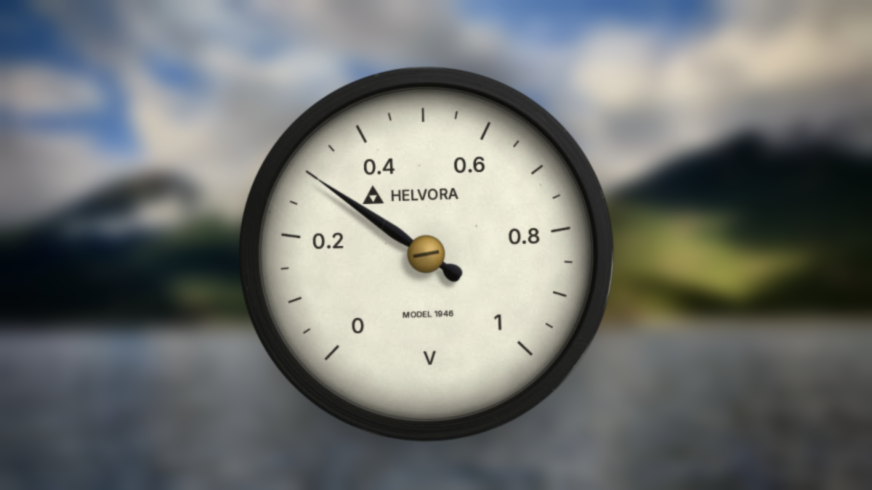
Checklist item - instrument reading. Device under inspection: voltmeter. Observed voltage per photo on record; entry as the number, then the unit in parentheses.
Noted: 0.3 (V)
